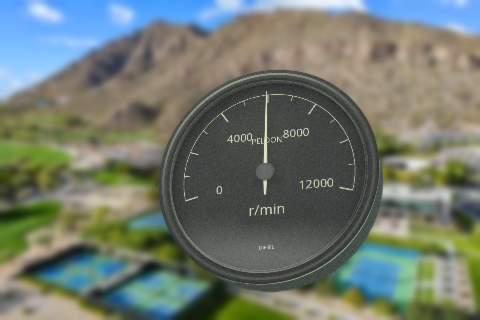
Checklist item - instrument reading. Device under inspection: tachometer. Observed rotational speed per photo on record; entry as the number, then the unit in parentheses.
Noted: 6000 (rpm)
